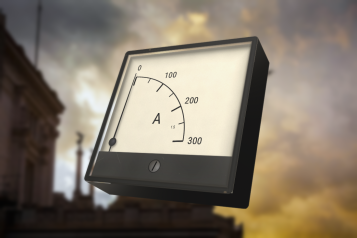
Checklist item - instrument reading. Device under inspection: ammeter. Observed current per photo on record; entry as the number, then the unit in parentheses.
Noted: 0 (A)
